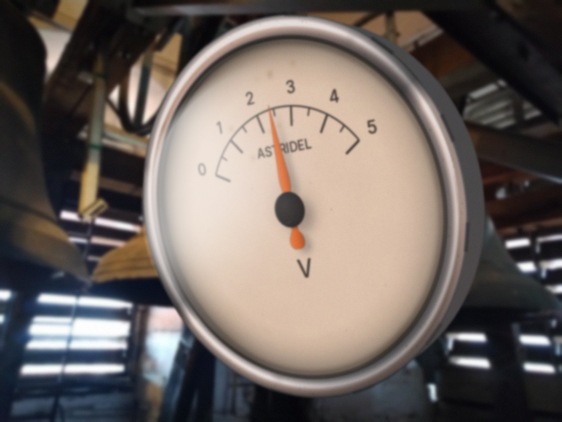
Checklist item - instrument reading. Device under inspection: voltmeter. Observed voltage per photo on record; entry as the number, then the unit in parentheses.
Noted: 2.5 (V)
